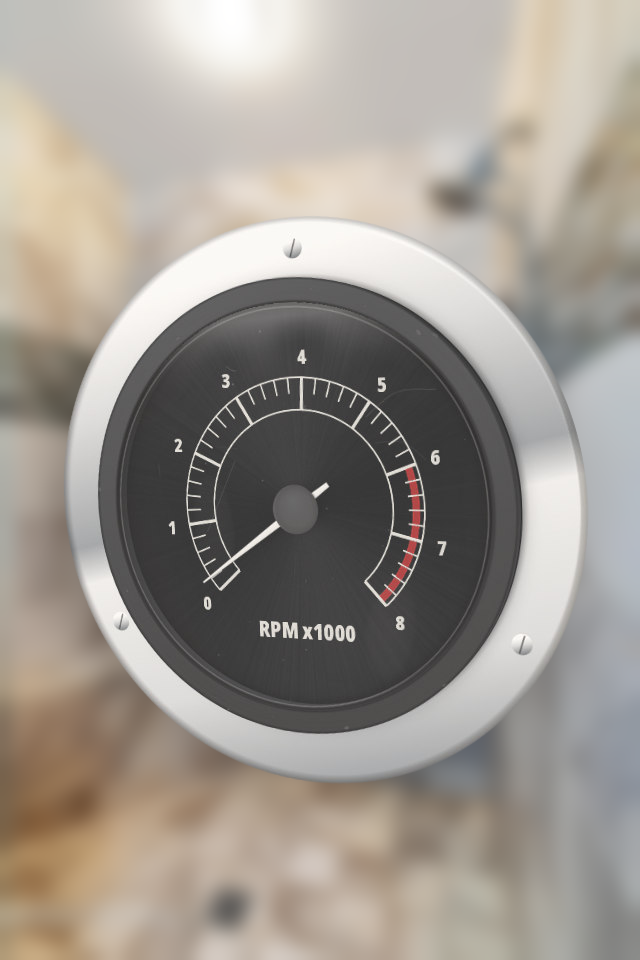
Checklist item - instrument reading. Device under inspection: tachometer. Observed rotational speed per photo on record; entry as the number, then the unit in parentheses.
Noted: 200 (rpm)
